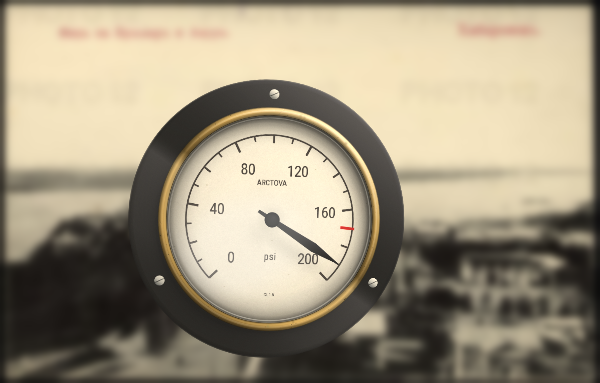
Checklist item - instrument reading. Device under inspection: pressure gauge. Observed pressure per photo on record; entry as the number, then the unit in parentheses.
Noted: 190 (psi)
